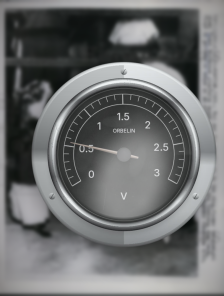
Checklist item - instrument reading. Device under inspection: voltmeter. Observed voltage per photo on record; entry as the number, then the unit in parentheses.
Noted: 0.55 (V)
